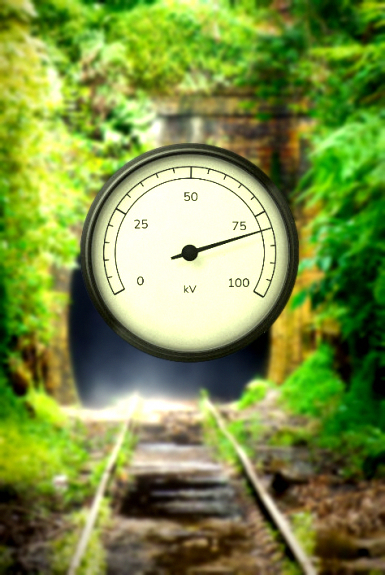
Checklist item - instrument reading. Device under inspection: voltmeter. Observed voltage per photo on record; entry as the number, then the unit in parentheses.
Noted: 80 (kV)
